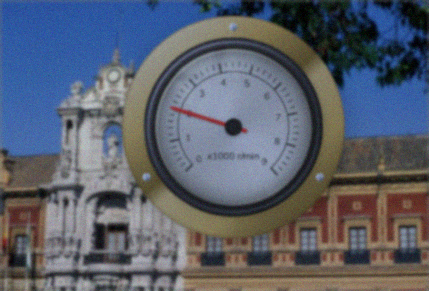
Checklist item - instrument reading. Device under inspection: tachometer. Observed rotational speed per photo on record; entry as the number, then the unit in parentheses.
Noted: 2000 (rpm)
